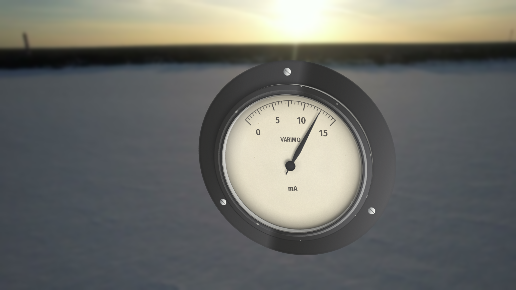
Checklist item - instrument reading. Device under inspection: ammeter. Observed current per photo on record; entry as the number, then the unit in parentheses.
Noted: 12.5 (mA)
